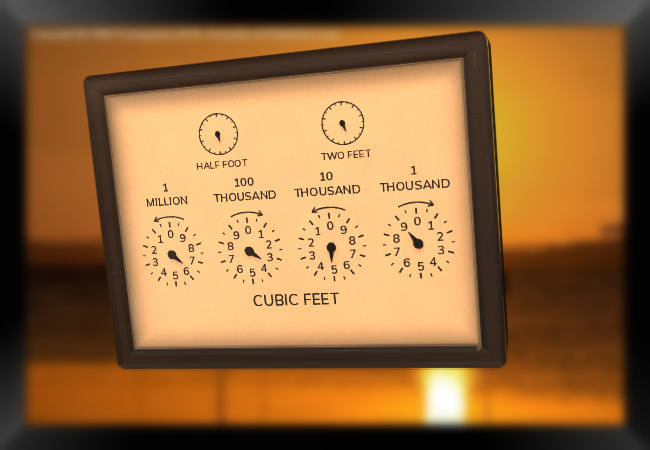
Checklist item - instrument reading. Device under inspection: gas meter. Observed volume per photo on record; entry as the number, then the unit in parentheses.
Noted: 634900 (ft³)
